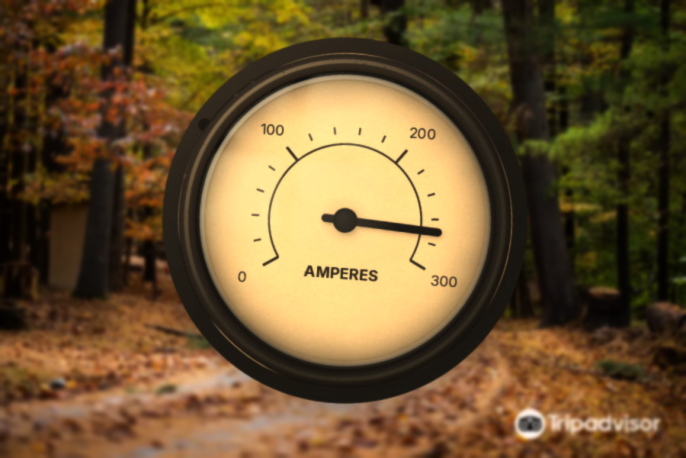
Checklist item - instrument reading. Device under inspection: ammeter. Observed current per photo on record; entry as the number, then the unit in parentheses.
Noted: 270 (A)
